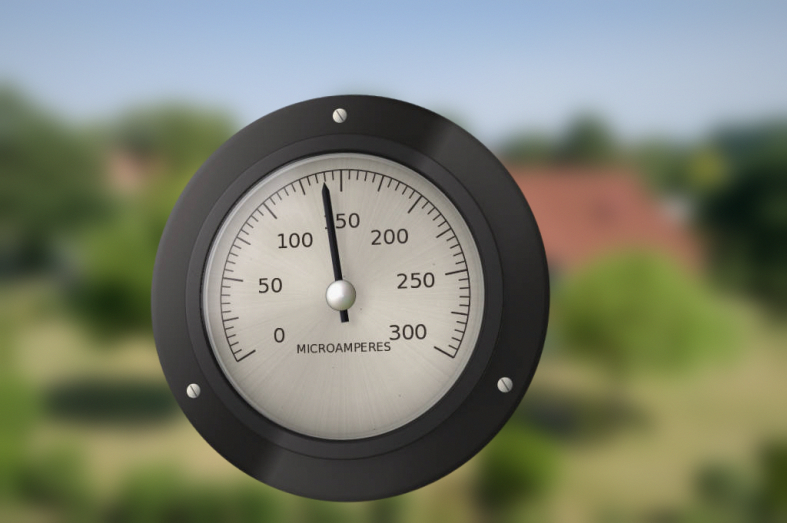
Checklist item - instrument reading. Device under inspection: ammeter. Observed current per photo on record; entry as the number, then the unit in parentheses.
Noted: 140 (µA)
